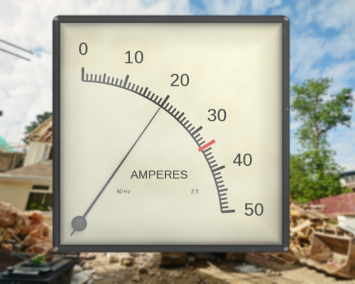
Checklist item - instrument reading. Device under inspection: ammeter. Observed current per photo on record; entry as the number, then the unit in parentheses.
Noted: 20 (A)
